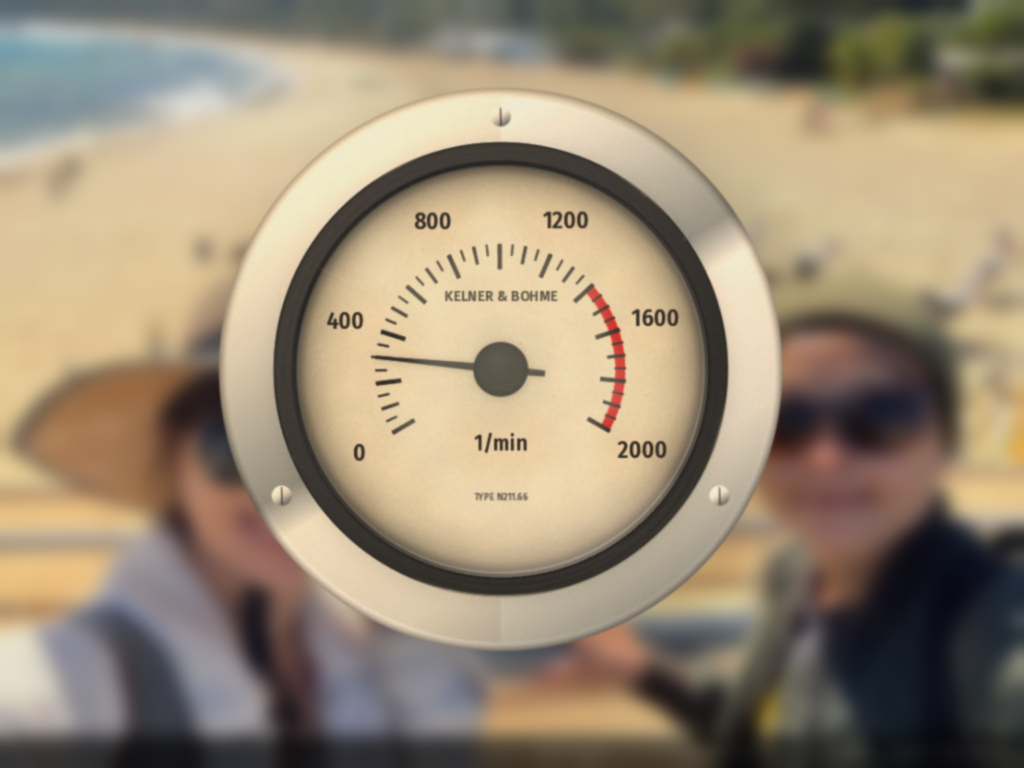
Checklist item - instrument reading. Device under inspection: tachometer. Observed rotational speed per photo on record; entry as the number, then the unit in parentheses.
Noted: 300 (rpm)
